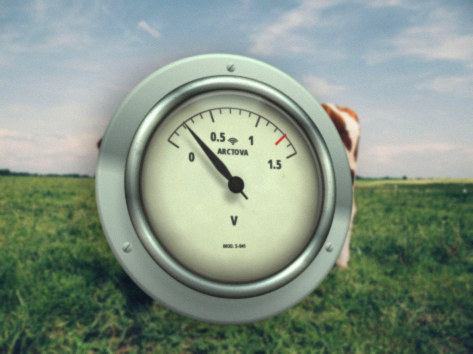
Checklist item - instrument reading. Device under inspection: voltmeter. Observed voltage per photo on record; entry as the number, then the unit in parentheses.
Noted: 0.2 (V)
